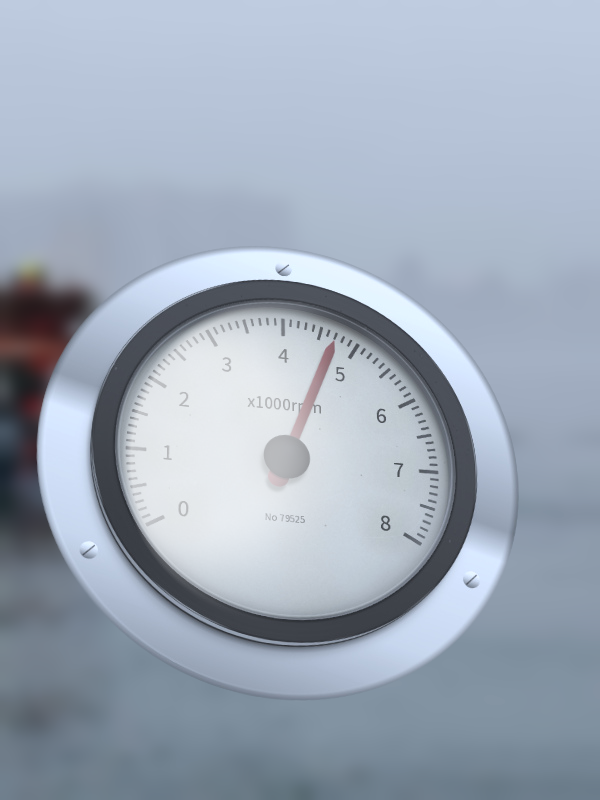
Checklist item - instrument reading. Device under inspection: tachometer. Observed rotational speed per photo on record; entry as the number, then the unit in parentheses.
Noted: 4700 (rpm)
